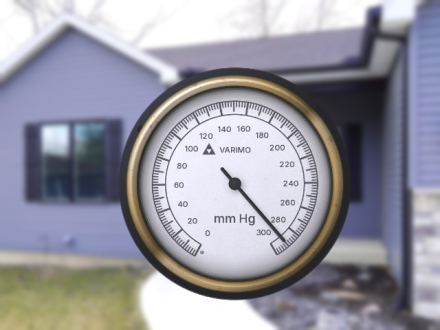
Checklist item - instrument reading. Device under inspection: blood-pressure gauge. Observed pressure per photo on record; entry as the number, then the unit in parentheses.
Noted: 290 (mmHg)
